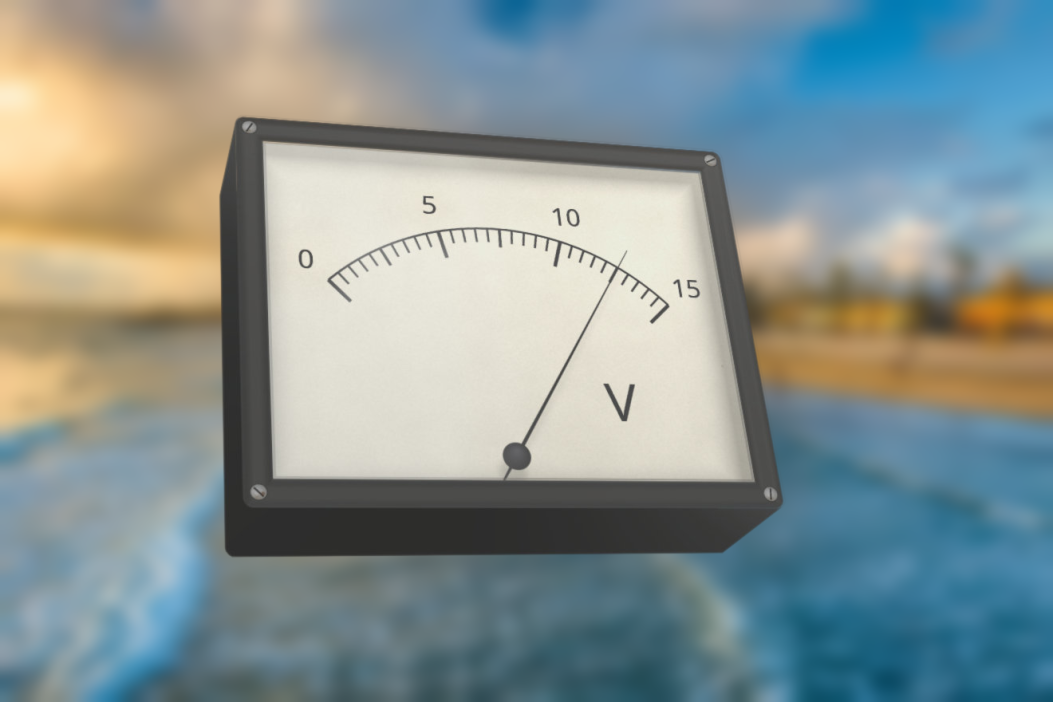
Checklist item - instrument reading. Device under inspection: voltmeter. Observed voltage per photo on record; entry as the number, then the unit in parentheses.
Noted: 12.5 (V)
